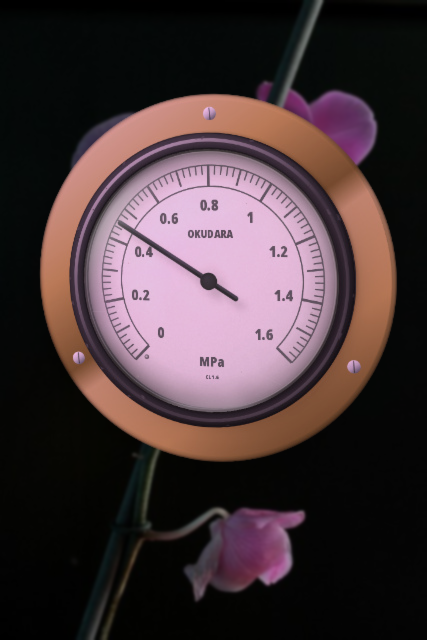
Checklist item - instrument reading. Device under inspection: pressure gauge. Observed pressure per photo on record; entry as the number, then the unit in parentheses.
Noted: 0.46 (MPa)
